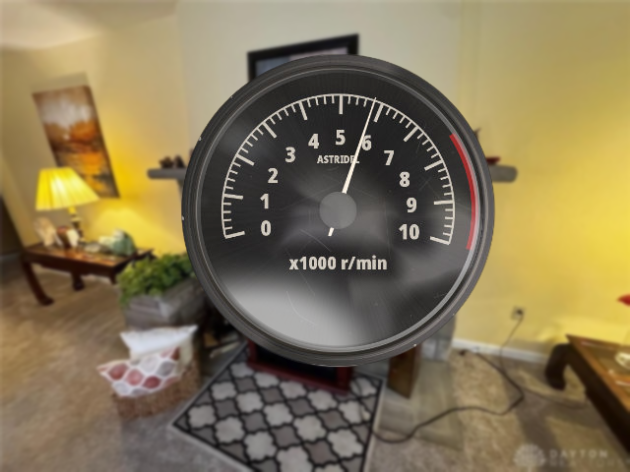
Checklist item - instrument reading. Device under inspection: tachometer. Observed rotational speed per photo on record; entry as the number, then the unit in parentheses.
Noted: 5800 (rpm)
